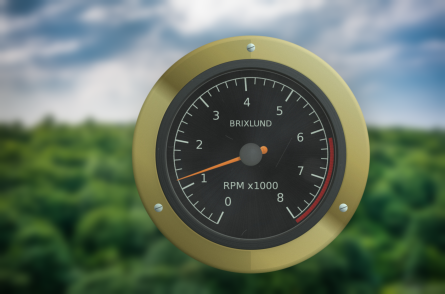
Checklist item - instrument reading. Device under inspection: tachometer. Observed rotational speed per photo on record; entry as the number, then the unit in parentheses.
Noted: 1200 (rpm)
